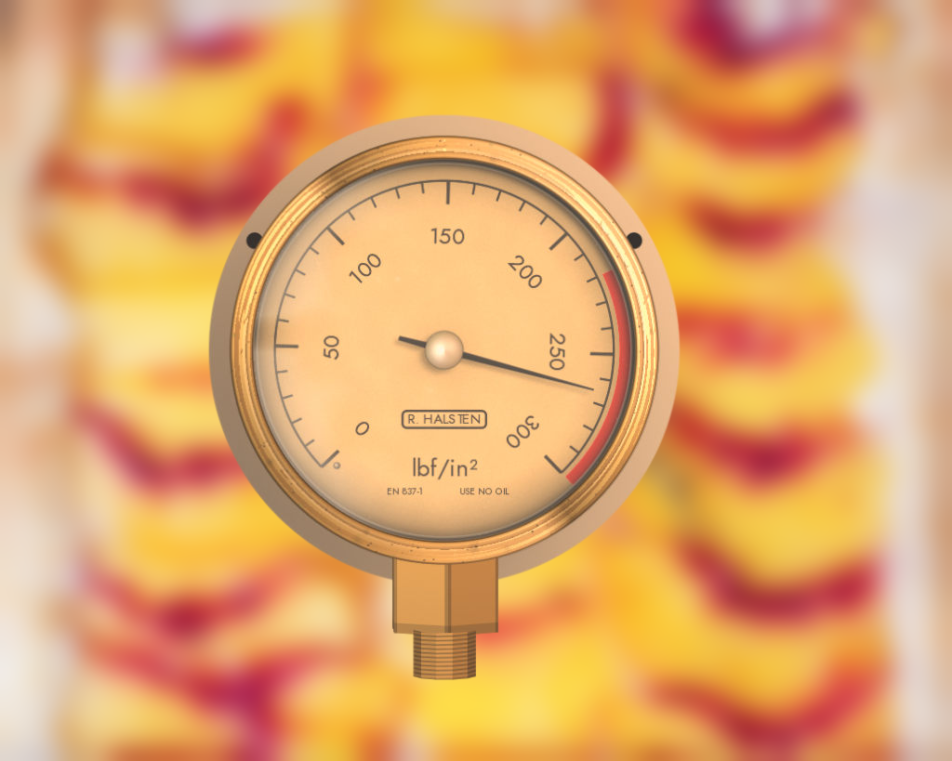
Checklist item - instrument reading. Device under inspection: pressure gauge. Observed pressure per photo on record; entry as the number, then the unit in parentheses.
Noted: 265 (psi)
